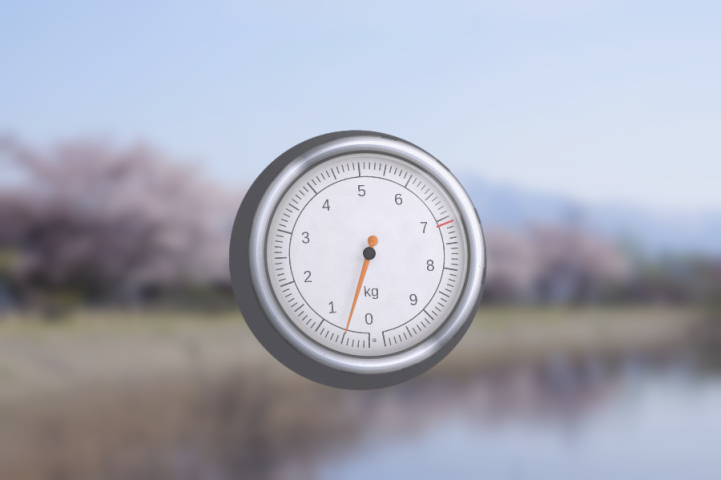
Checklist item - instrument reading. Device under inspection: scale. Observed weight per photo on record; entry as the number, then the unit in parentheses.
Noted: 0.5 (kg)
